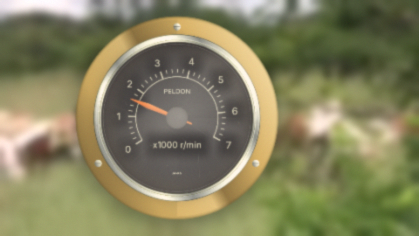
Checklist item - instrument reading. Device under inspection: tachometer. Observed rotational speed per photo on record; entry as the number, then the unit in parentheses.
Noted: 1600 (rpm)
